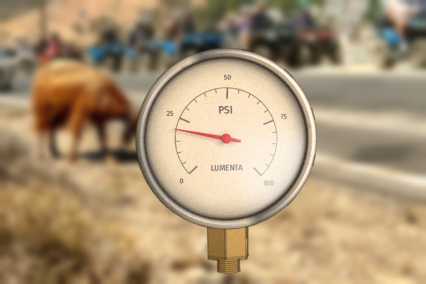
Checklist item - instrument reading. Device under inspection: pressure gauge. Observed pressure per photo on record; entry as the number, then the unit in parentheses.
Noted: 20 (psi)
